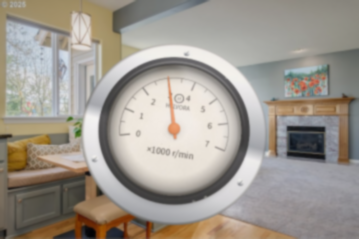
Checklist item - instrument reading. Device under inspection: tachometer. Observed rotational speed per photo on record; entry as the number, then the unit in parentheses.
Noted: 3000 (rpm)
